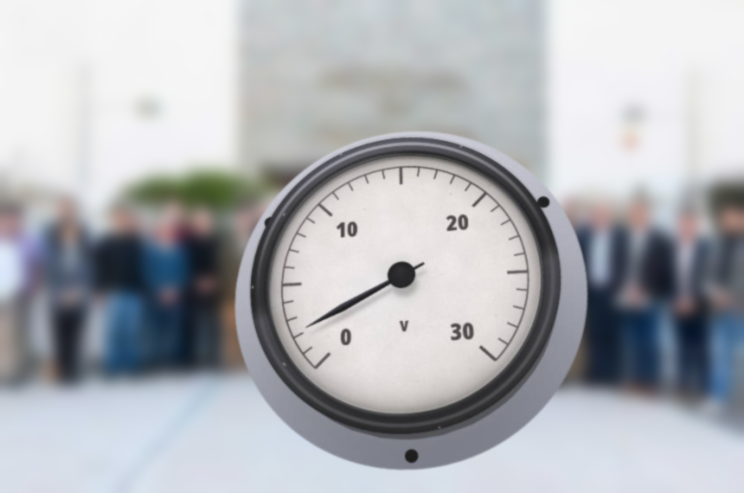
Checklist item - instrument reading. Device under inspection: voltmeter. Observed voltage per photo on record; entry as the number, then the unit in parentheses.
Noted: 2 (V)
